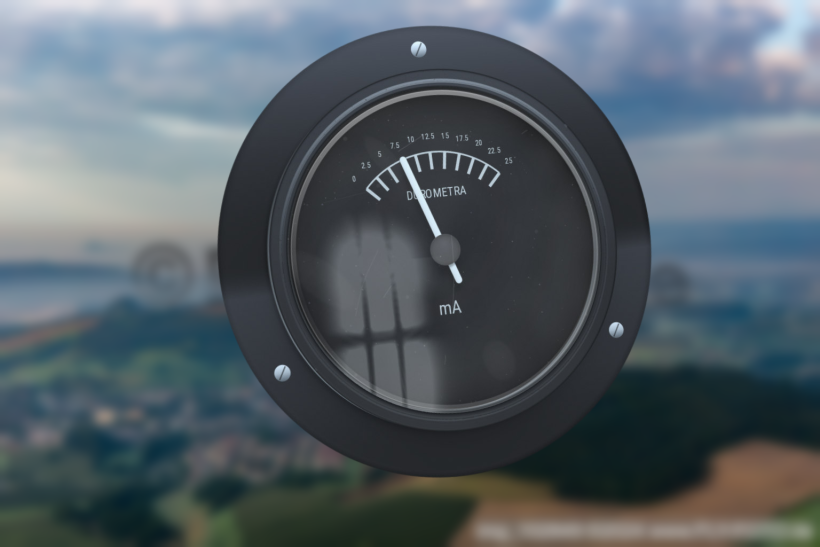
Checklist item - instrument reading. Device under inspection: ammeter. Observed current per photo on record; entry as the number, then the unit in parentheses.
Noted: 7.5 (mA)
